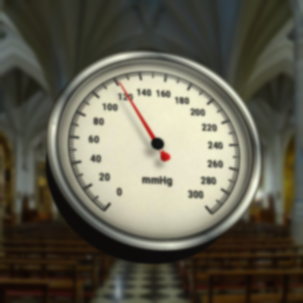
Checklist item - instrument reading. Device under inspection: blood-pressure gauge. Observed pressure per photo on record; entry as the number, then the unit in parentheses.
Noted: 120 (mmHg)
